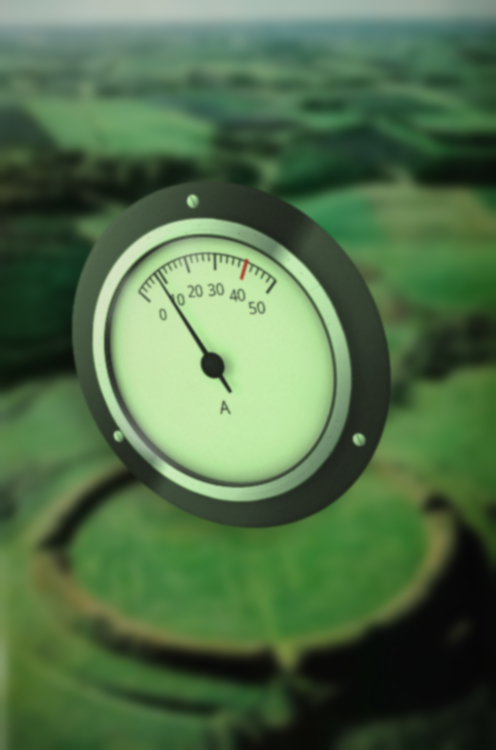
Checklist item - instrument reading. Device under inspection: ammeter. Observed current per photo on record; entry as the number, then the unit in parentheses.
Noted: 10 (A)
